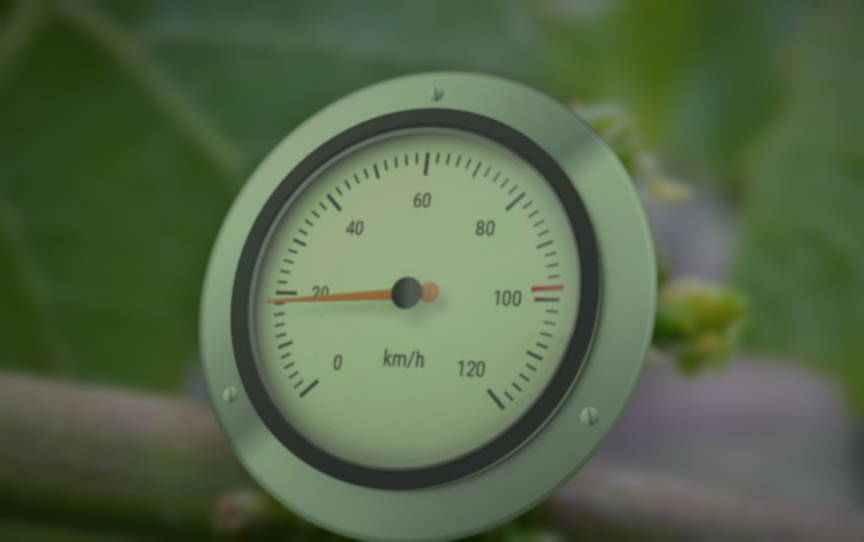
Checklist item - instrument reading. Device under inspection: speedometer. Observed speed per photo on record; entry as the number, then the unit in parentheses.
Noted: 18 (km/h)
